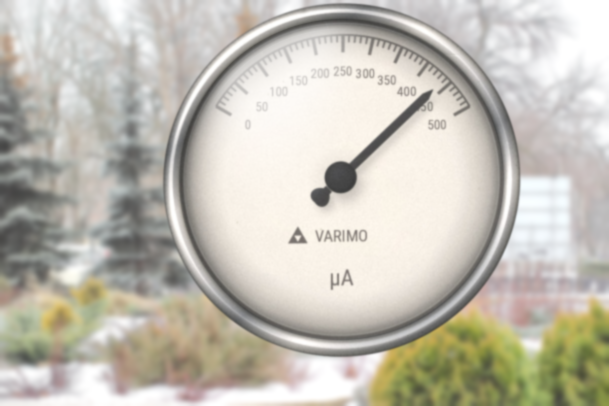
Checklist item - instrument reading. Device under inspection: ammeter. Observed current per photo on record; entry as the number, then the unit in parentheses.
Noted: 440 (µA)
